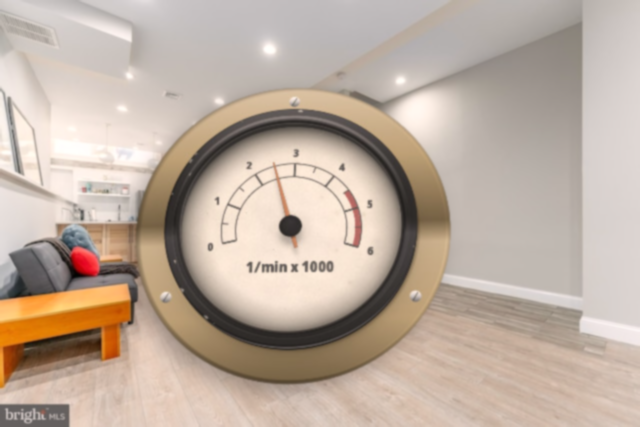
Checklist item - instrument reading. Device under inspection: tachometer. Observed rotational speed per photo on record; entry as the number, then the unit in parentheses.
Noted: 2500 (rpm)
